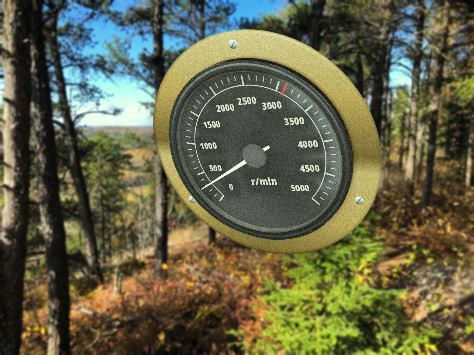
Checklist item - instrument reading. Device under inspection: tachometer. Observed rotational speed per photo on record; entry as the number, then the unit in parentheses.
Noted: 300 (rpm)
